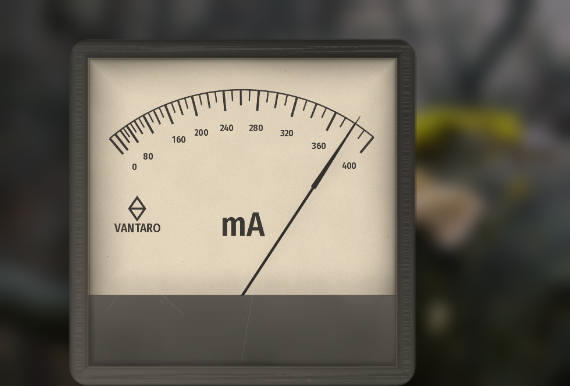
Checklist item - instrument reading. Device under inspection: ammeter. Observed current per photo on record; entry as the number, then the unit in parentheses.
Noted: 380 (mA)
